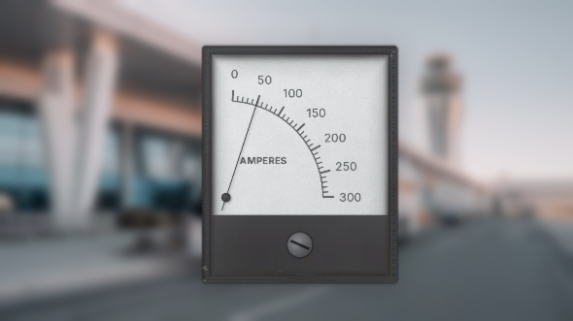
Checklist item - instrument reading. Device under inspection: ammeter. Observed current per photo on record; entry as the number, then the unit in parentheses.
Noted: 50 (A)
